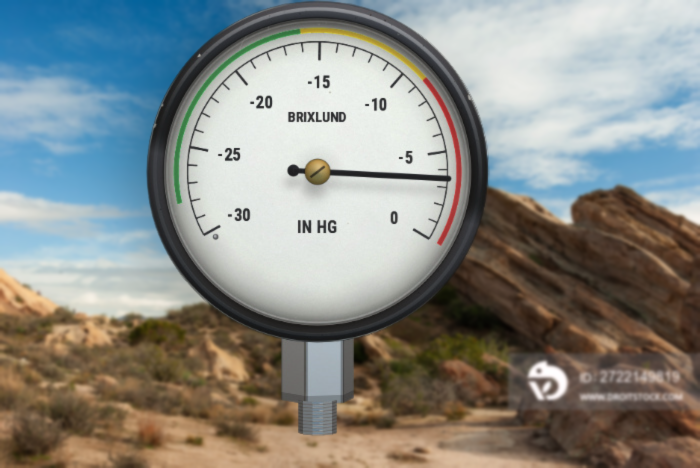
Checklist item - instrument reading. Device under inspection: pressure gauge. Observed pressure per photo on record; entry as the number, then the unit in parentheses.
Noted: -3.5 (inHg)
